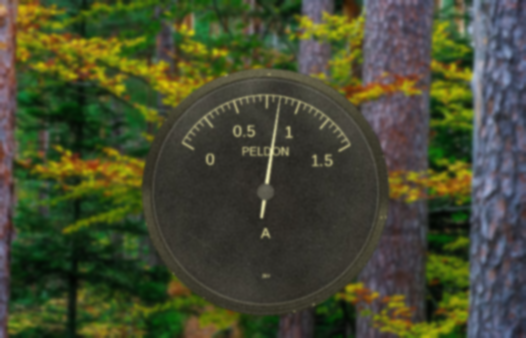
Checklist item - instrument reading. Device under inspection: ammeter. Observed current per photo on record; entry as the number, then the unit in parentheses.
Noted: 0.85 (A)
